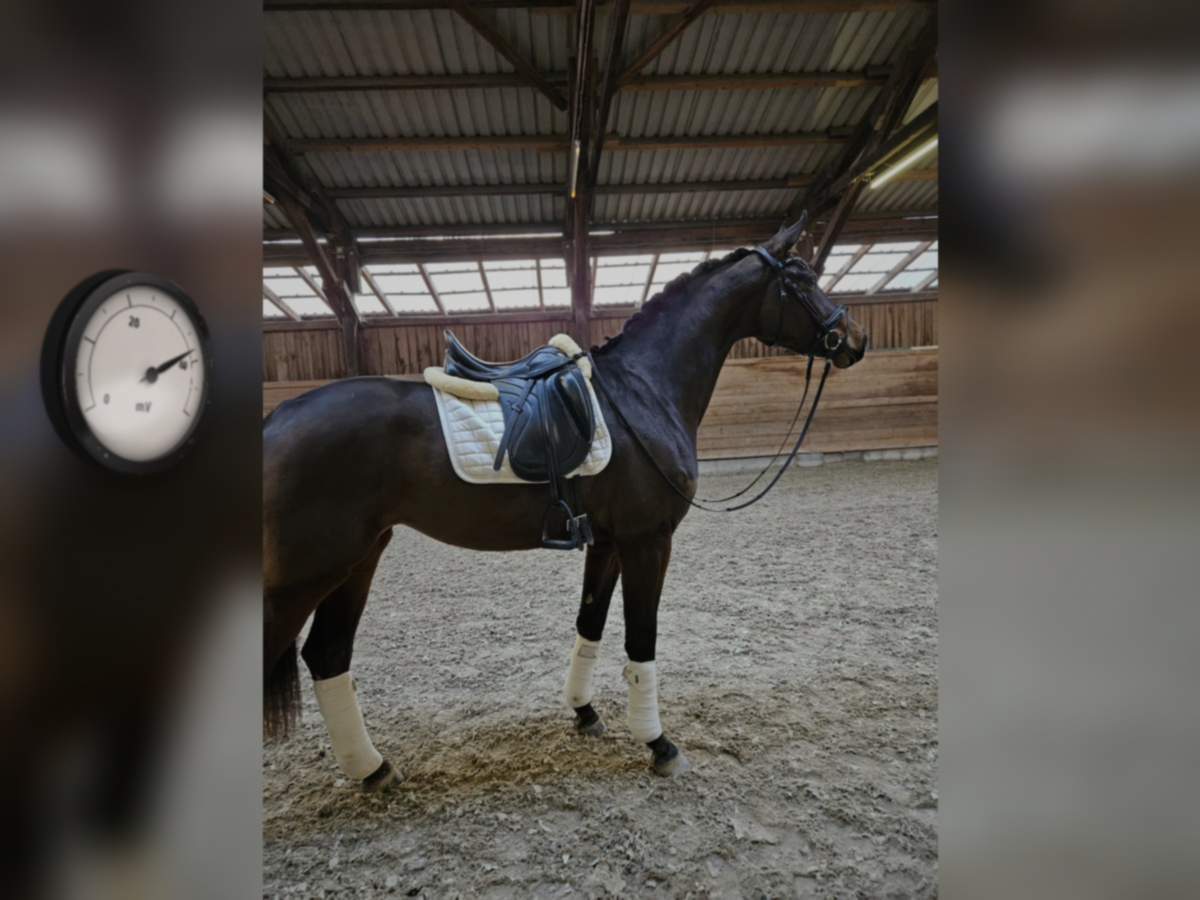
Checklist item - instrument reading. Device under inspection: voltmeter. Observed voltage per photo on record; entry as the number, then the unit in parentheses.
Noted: 37.5 (mV)
